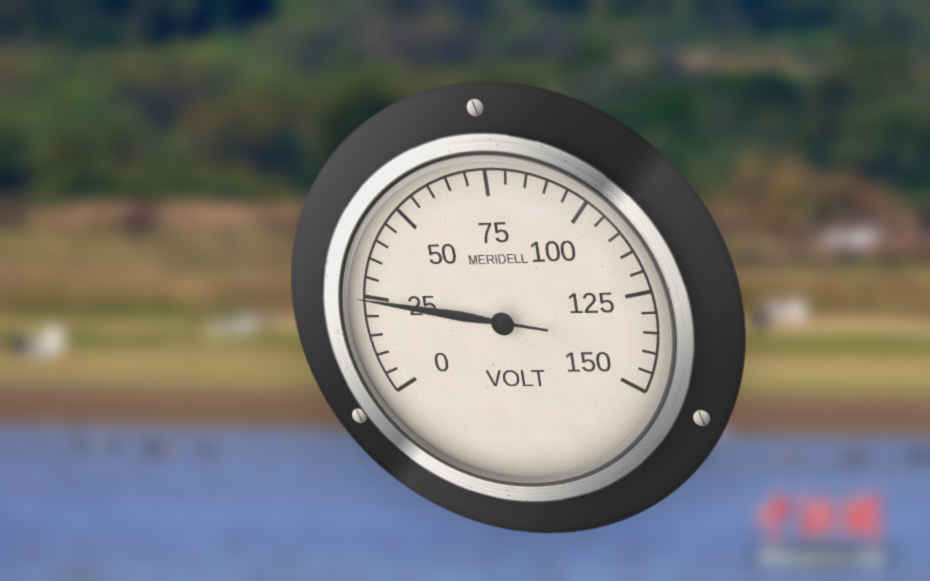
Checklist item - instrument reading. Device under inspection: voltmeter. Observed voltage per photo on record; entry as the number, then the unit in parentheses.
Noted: 25 (V)
